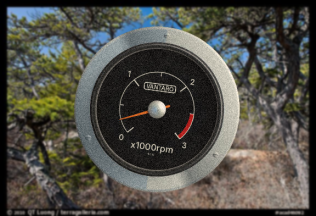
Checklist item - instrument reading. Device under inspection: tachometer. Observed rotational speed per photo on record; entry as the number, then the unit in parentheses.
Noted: 250 (rpm)
